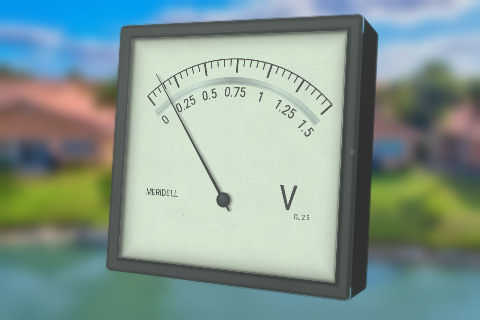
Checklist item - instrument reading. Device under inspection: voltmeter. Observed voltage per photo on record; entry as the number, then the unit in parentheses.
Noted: 0.15 (V)
